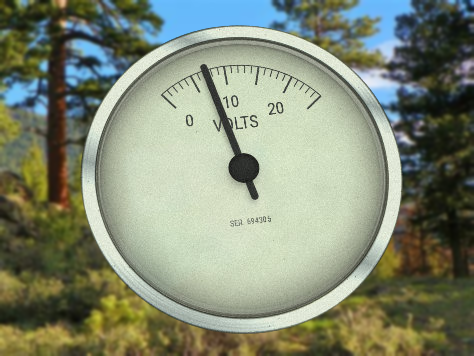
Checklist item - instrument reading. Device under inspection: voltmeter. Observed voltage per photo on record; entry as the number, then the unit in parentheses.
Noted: 7 (V)
